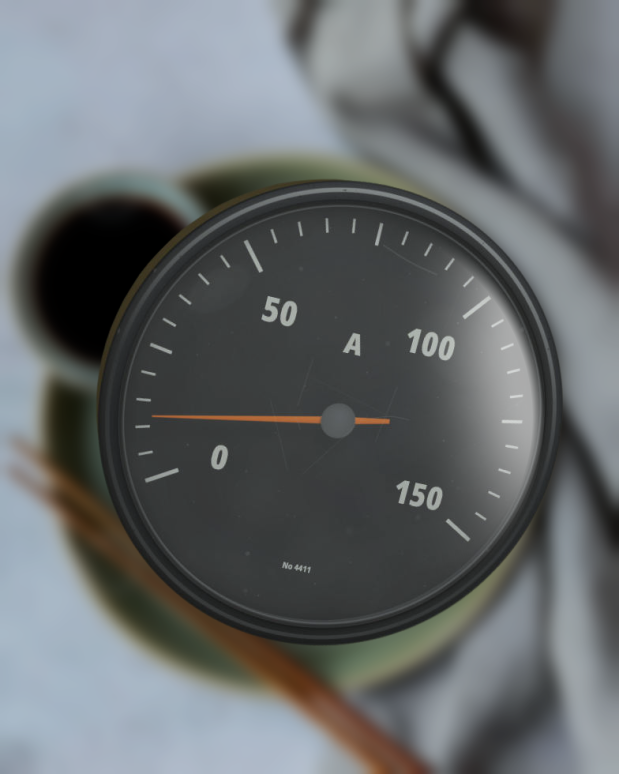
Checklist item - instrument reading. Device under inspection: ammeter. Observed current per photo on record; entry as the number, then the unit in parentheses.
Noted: 12.5 (A)
